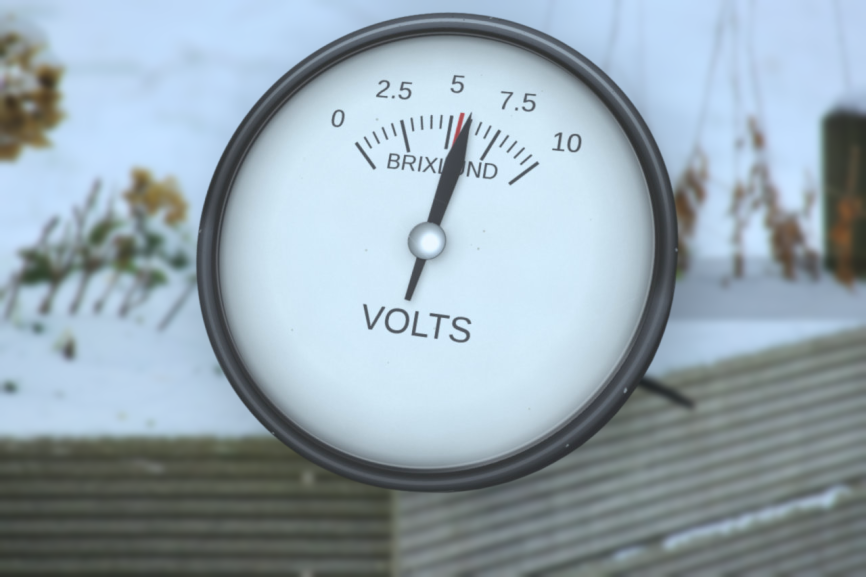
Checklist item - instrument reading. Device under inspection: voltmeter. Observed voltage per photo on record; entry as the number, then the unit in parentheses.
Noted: 6 (V)
